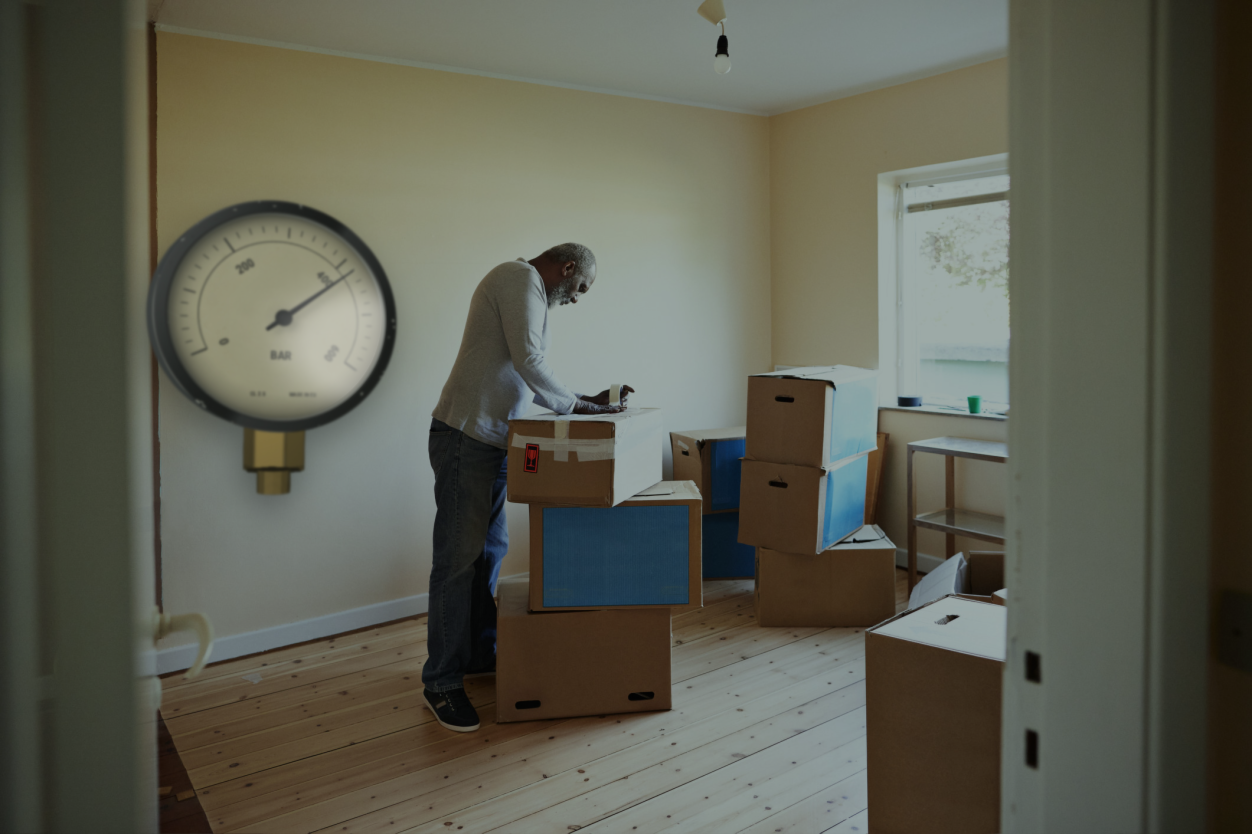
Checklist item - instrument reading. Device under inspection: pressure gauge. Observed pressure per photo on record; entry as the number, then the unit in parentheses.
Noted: 420 (bar)
